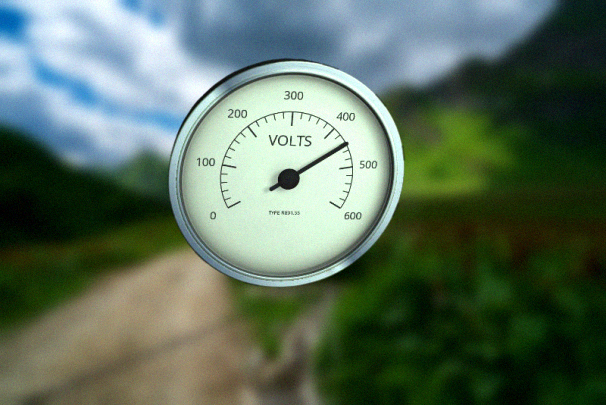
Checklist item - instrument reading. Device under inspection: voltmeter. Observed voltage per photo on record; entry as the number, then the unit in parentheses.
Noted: 440 (V)
